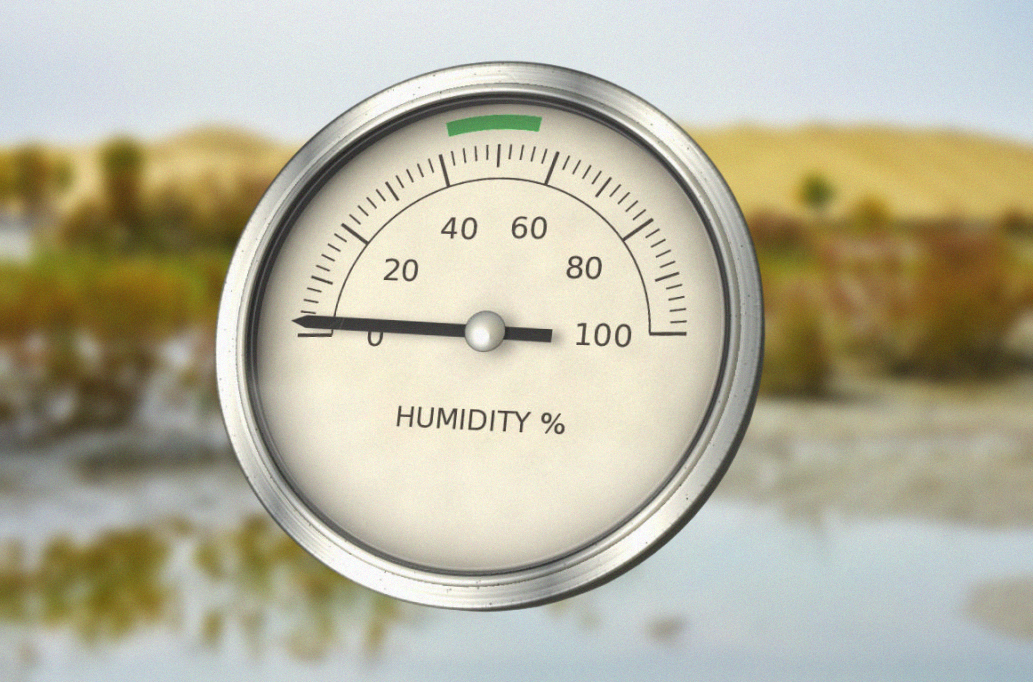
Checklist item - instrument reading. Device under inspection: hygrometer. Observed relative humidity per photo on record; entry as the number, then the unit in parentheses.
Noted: 2 (%)
